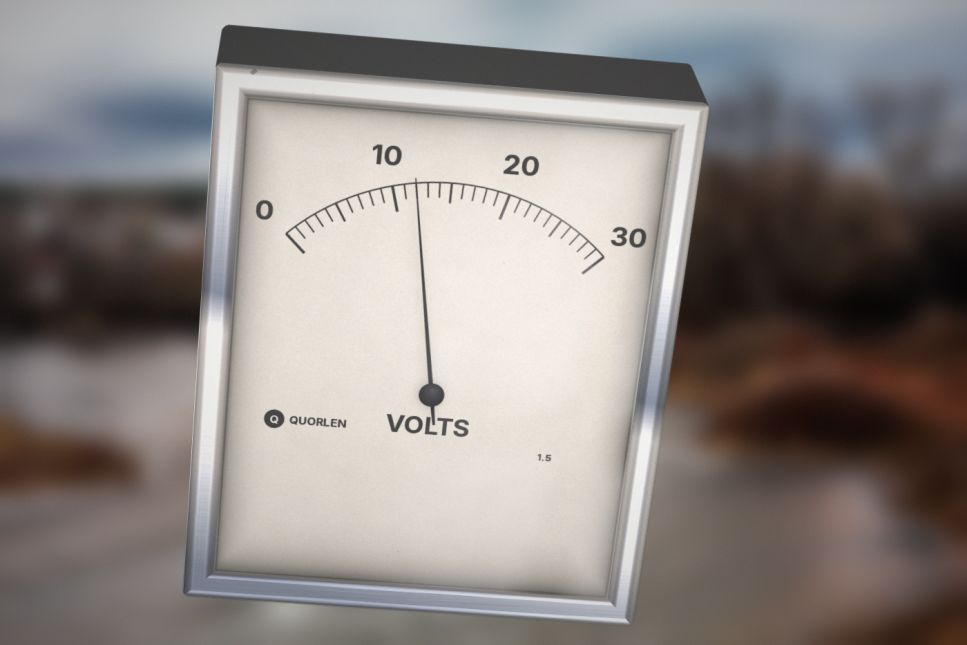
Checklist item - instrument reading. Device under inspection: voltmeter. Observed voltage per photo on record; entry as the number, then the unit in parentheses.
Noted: 12 (V)
